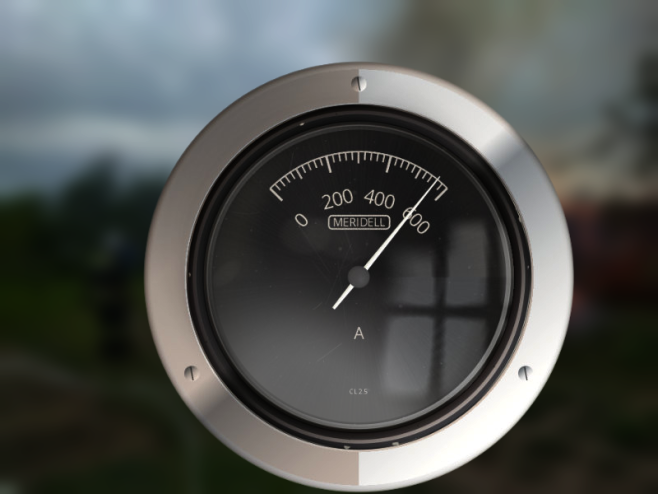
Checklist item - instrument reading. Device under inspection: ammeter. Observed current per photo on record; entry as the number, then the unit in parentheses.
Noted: 560 (A)
